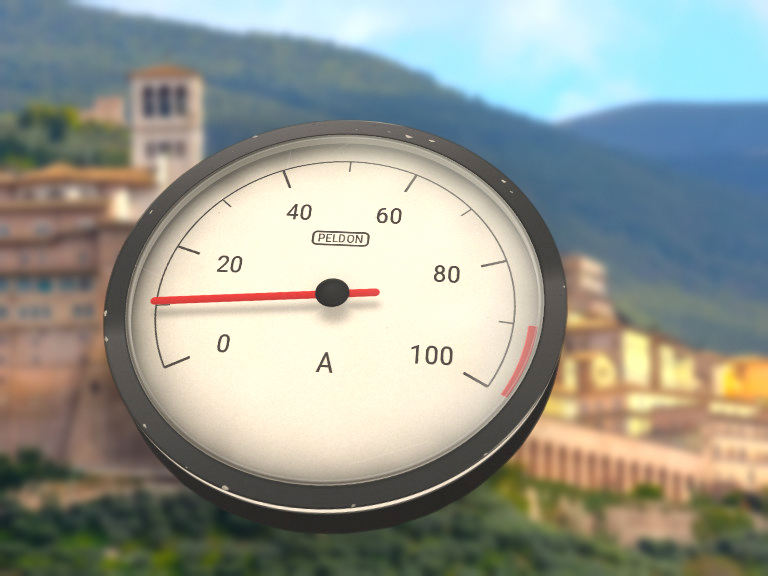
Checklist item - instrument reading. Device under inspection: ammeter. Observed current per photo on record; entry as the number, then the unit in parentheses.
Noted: 10 (A)
